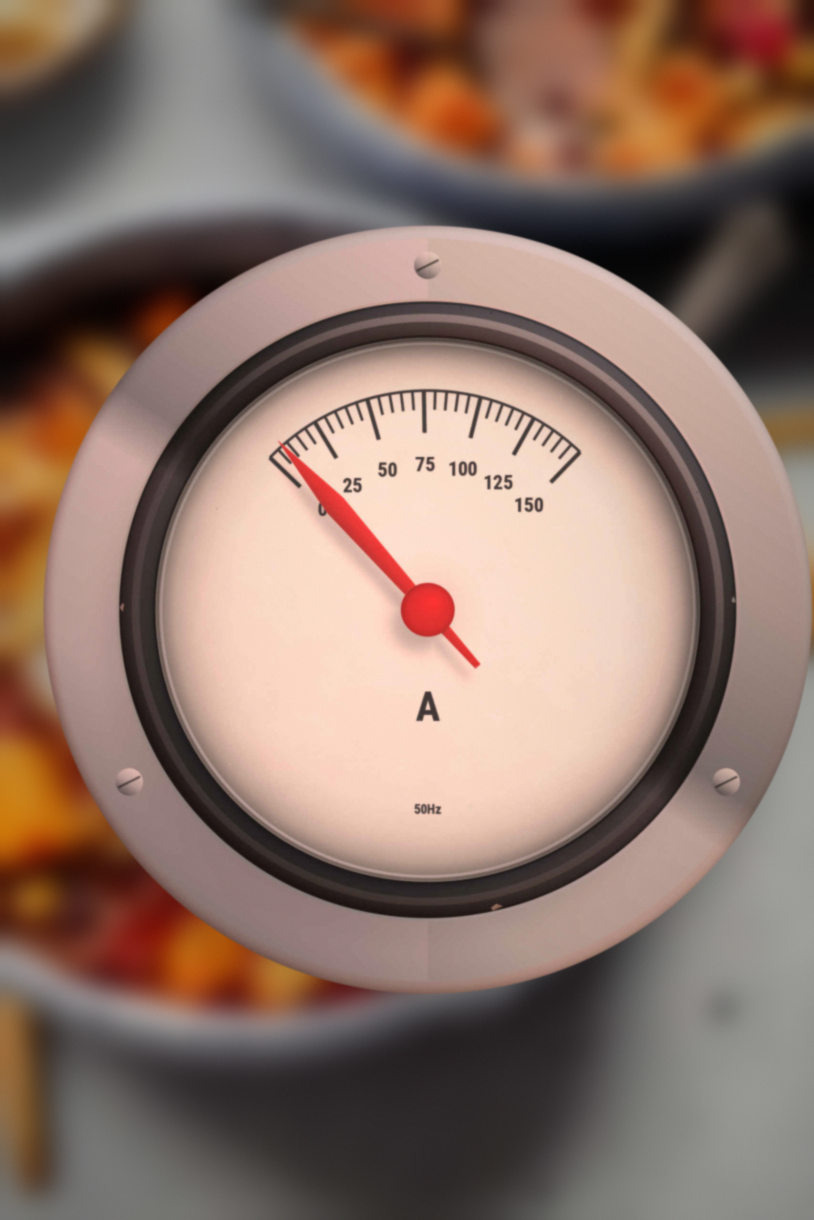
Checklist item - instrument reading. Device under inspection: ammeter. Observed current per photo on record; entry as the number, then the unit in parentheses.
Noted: 7.5 (A)
